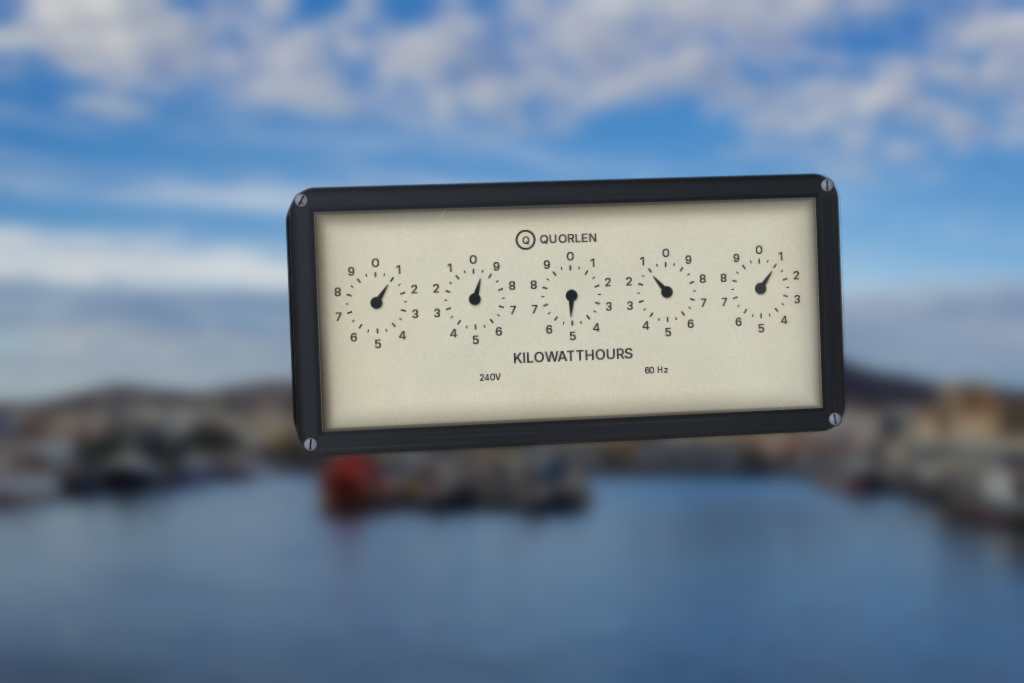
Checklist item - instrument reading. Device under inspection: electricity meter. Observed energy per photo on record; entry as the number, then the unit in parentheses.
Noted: 9511 (kWh)
